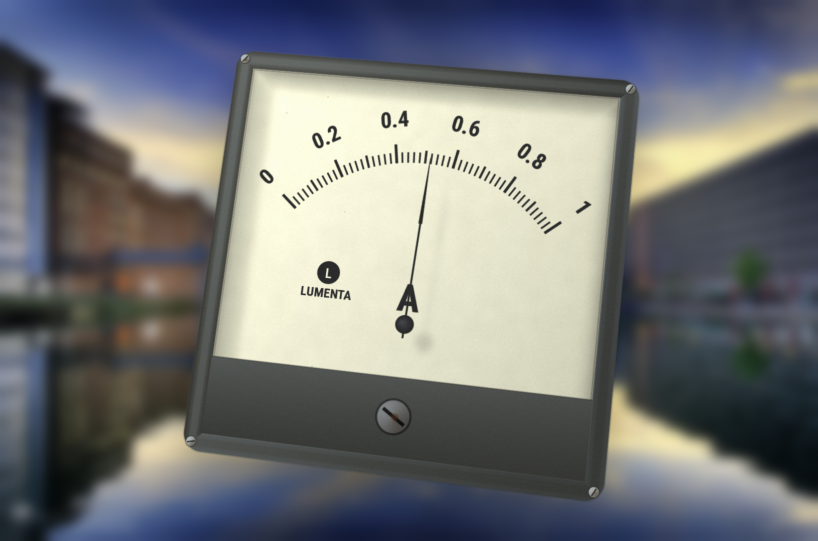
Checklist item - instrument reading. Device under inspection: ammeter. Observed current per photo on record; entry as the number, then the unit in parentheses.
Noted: 0.52 (A)
